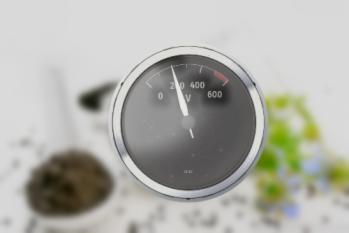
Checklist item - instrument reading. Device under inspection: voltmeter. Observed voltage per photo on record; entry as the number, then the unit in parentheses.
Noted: 200 (V)
